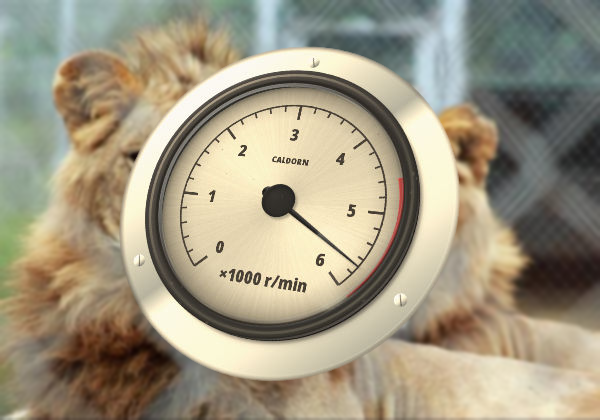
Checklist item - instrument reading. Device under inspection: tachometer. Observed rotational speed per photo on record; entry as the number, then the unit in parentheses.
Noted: 5700 (rpm)
